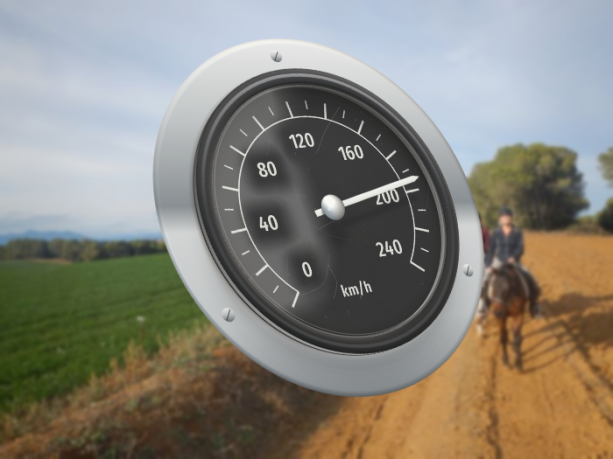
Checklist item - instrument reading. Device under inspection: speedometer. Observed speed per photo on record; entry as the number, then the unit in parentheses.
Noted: 195 (km/h)
